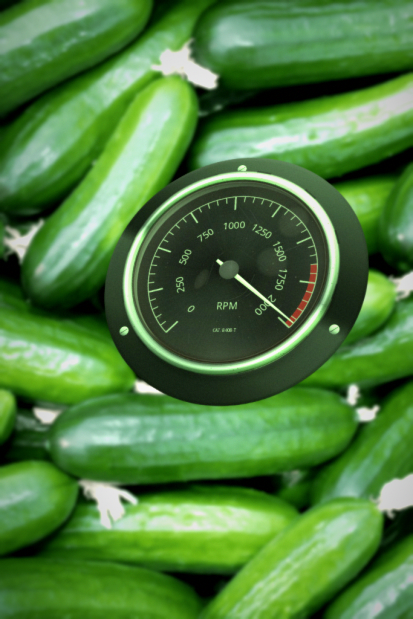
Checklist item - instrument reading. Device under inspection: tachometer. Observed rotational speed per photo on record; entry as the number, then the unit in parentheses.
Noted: 1975 (rpm)
